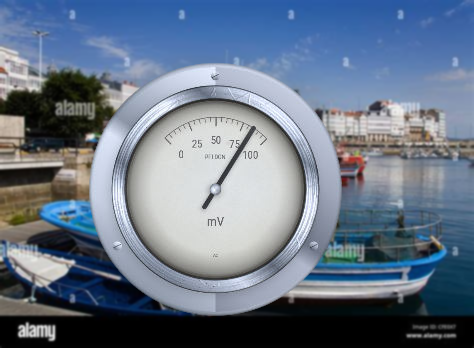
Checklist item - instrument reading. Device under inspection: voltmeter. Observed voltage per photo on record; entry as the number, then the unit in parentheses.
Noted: 85 (mV)
